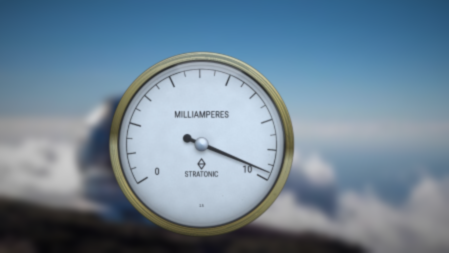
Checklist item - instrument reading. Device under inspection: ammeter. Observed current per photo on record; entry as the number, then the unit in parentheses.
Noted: 9.75 (mA)
